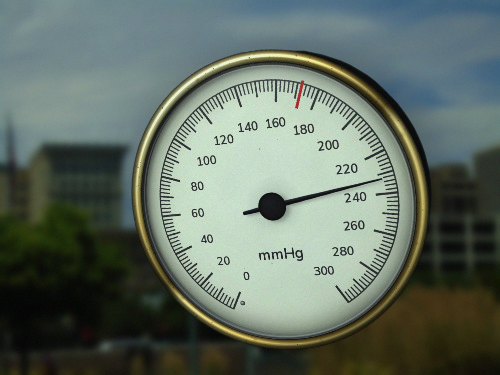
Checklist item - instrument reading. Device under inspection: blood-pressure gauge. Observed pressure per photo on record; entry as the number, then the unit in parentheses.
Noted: 232 (mmHg)
